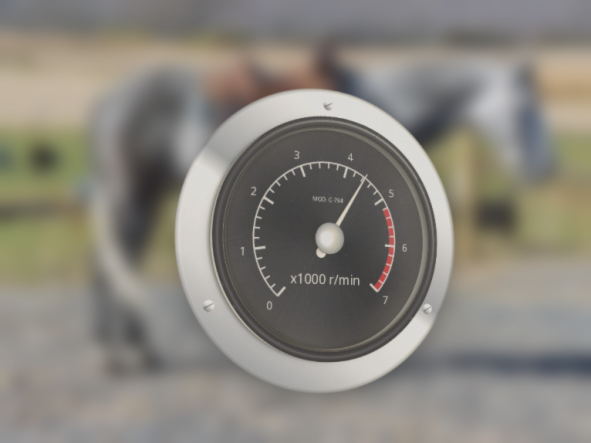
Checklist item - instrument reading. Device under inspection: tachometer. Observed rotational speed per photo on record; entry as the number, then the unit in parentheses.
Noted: 4400 (rpm)
